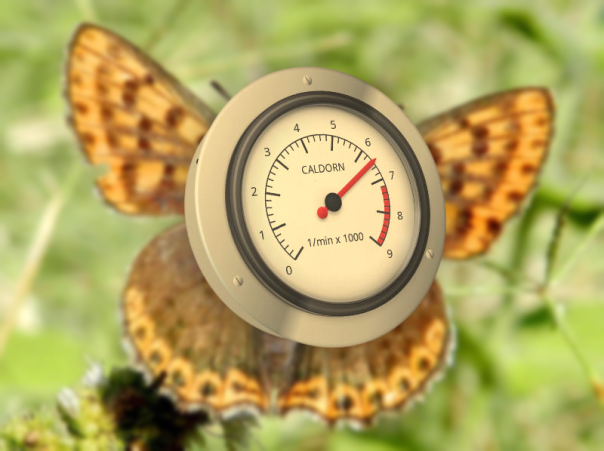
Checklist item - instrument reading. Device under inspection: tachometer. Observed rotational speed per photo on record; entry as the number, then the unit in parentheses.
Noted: 6400 (rpm)
